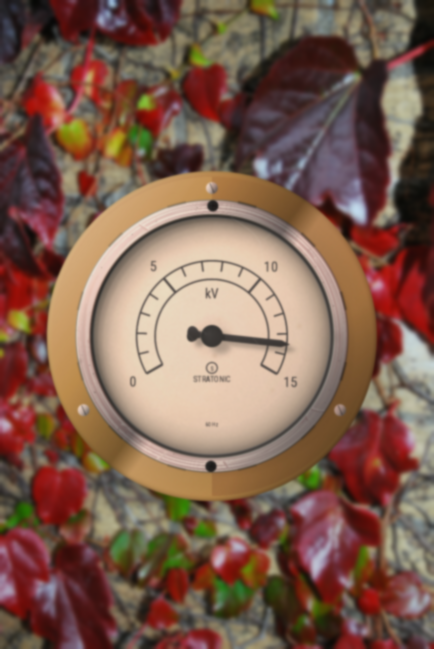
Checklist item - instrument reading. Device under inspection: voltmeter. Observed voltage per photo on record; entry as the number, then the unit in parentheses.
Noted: 13.5 (kV)
